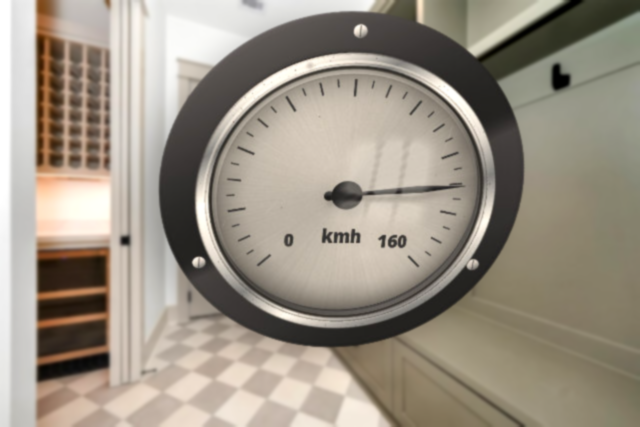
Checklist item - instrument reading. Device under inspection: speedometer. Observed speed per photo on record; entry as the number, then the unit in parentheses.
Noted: 130 (km/h)
